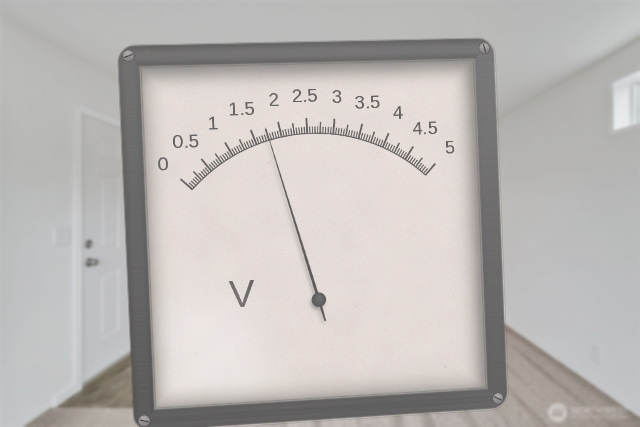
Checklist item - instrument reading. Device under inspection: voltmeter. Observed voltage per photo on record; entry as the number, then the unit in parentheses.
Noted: 1.75 (V)
